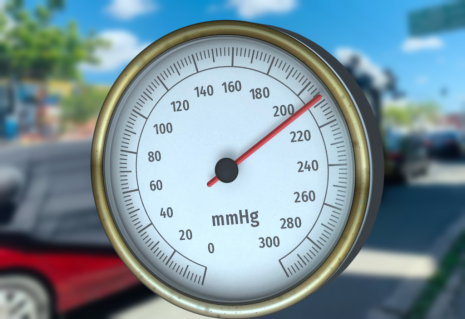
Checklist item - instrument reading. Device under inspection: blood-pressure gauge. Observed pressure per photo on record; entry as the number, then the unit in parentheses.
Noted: 208 (mmHg)
